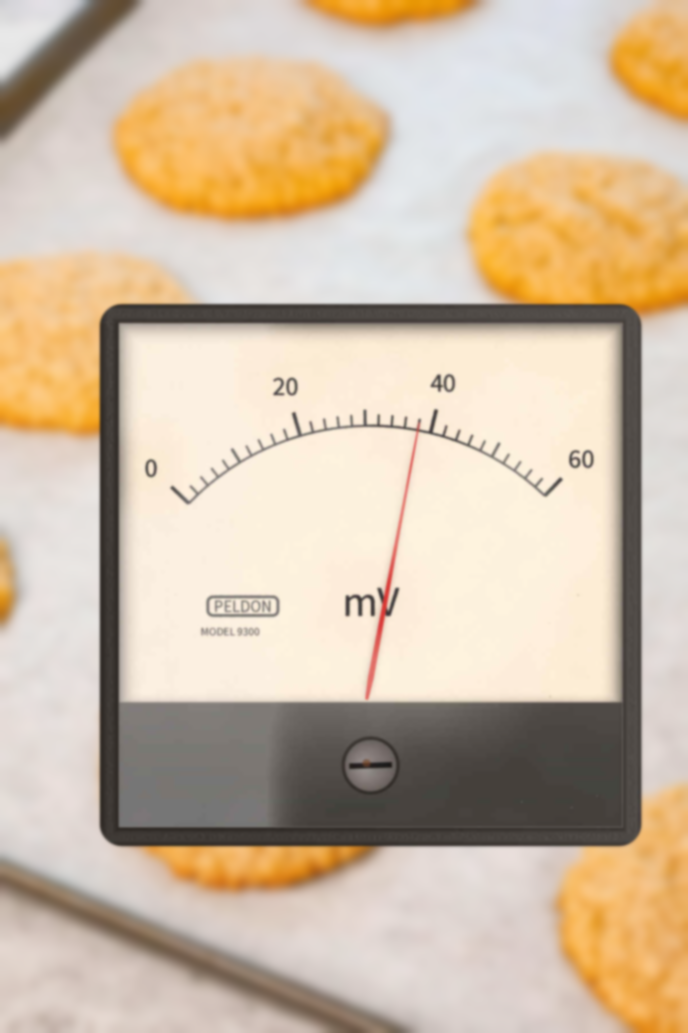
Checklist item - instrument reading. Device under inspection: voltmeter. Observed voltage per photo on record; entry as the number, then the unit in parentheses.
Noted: 38 (mV)
